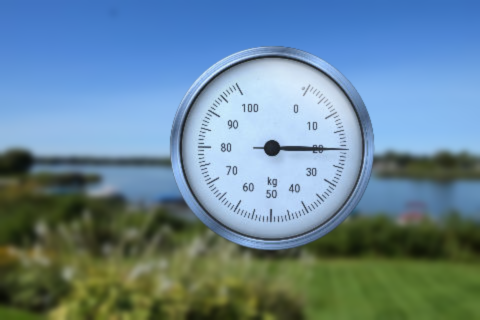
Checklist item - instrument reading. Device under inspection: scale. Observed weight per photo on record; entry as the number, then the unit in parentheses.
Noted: 20 (kg)
